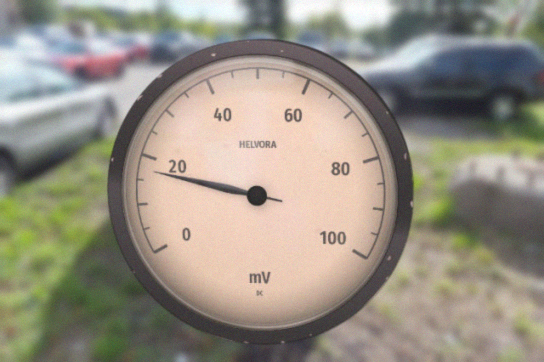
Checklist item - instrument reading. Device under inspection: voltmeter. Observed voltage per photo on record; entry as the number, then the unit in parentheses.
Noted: 17.5 (mV)
